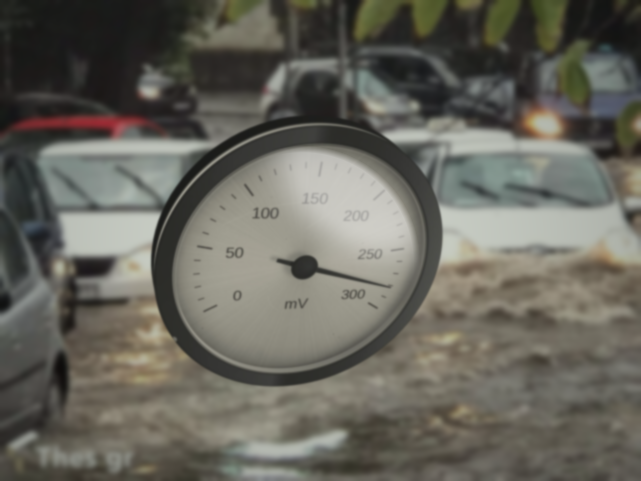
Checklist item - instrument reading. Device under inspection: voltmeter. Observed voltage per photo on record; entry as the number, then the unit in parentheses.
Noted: 280 (mV)
